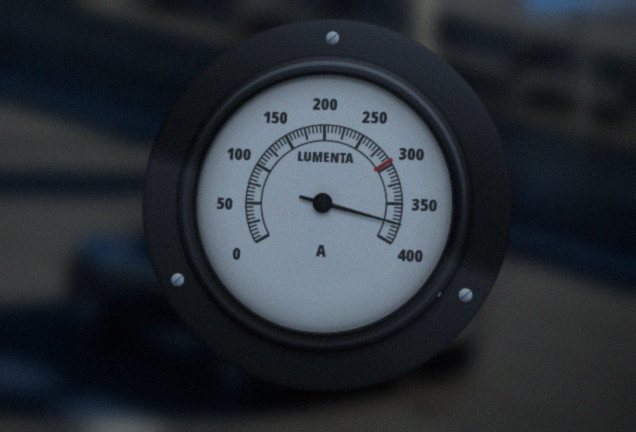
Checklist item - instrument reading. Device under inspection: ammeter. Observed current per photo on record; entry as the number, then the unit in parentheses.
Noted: 375 (A)
